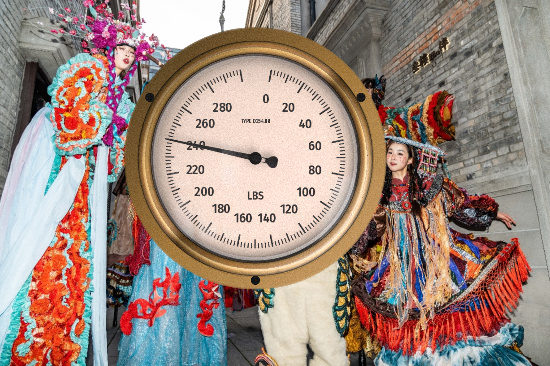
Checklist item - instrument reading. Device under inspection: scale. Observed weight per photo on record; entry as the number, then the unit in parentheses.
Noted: 240 (lb)
